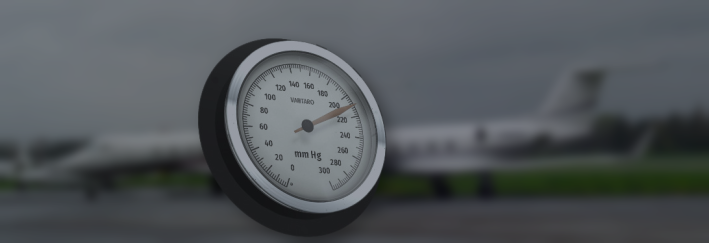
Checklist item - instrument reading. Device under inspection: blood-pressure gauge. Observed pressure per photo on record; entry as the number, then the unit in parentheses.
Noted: 210 (mmHg)
